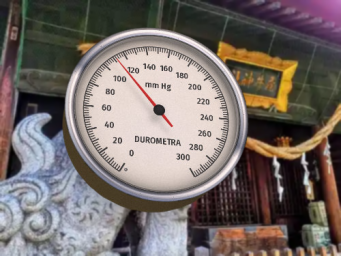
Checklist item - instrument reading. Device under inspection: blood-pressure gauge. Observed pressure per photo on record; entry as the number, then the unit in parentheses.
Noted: 110 (mmHg)
